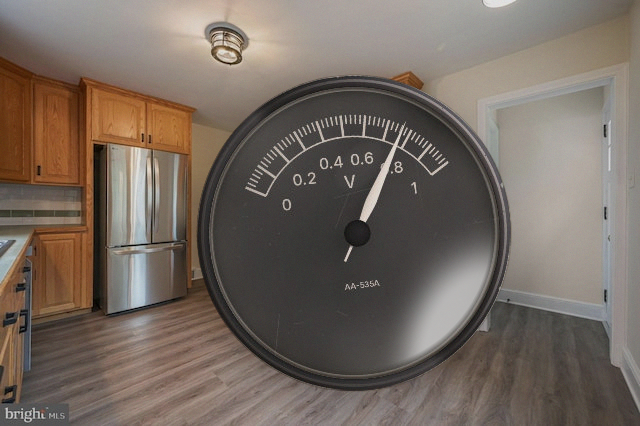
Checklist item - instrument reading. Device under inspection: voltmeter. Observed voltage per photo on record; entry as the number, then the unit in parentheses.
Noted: 0.76 (V)
